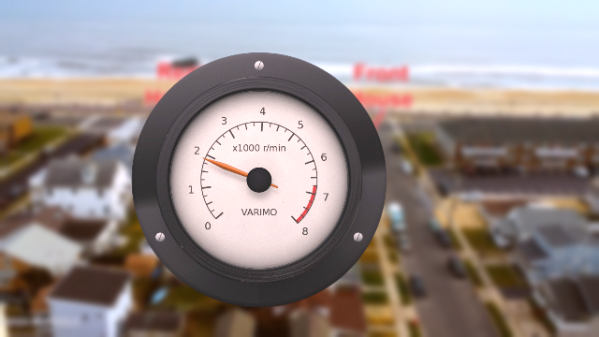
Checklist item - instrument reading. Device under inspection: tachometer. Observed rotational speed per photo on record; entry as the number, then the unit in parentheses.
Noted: 1875 (rpm)
